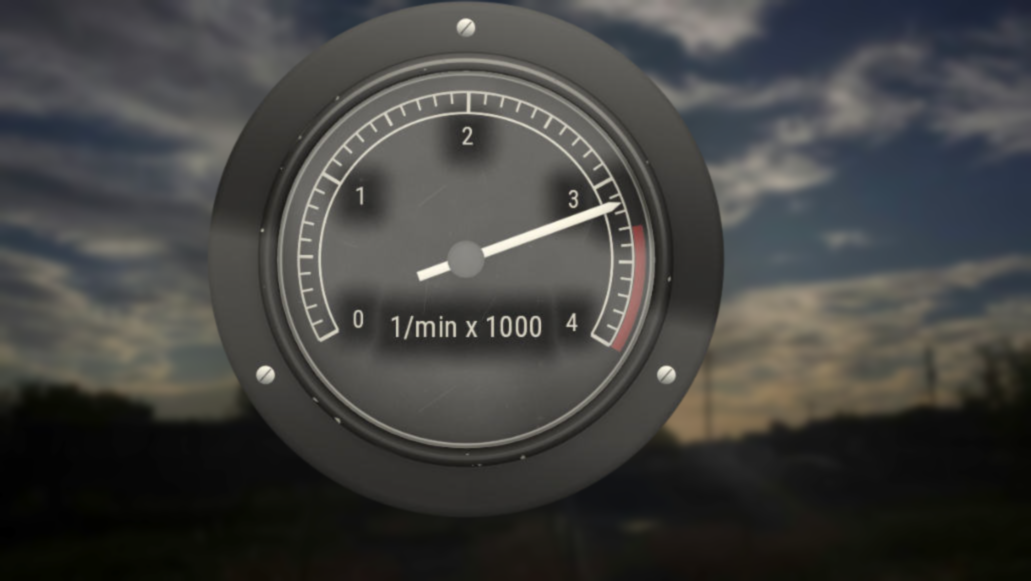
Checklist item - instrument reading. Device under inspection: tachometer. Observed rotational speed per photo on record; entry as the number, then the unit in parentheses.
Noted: 3150 (rpm)
